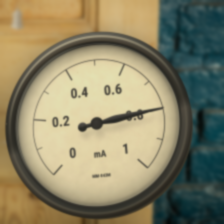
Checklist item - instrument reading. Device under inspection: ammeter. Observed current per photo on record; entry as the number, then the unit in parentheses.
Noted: 0.8 (mA)
